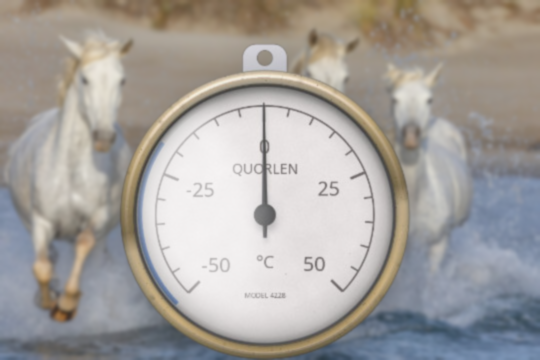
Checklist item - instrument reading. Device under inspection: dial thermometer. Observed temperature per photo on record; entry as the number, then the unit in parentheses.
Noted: 0 (°C)
